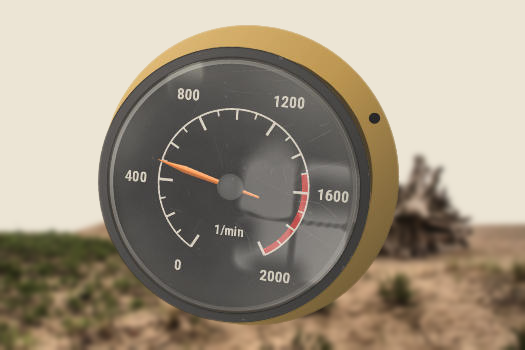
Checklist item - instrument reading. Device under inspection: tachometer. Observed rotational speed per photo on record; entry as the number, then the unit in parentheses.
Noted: 500 (rpm)
